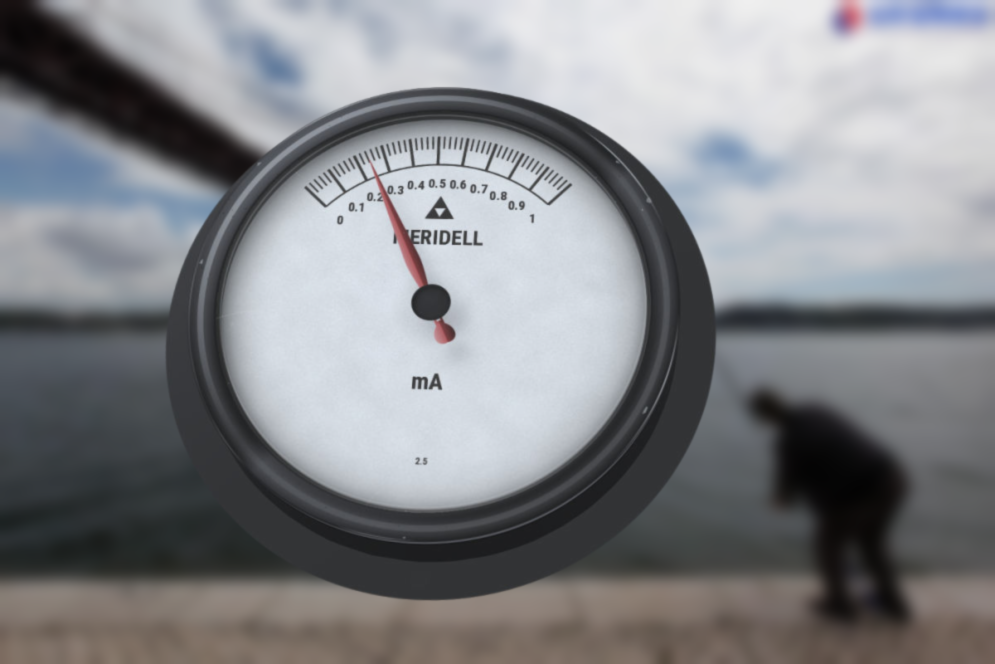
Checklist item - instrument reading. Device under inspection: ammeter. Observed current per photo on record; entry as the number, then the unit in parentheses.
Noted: 0.24 (mA)
